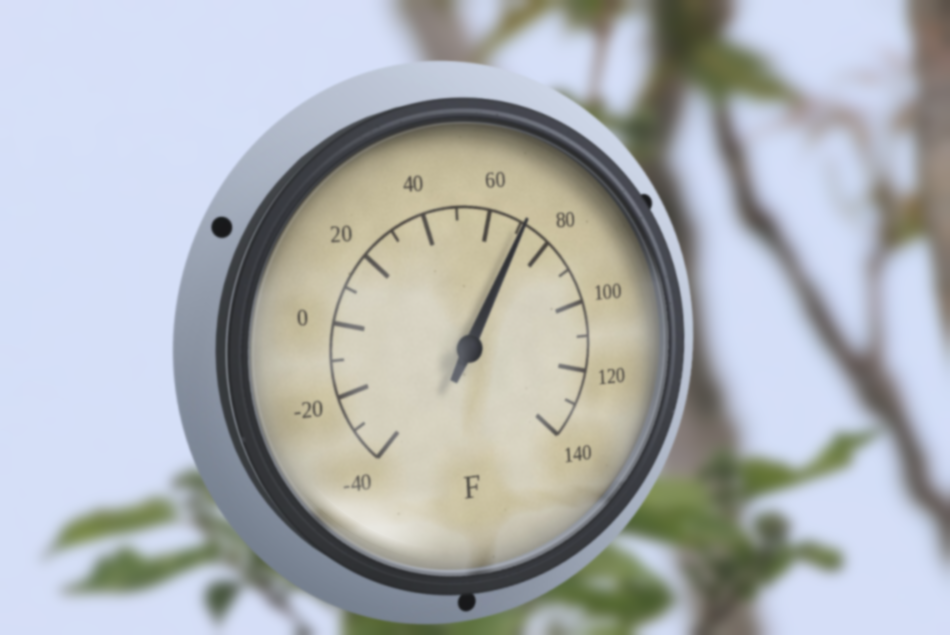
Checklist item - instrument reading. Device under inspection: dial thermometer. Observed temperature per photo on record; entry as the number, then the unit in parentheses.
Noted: 70 (°F)
